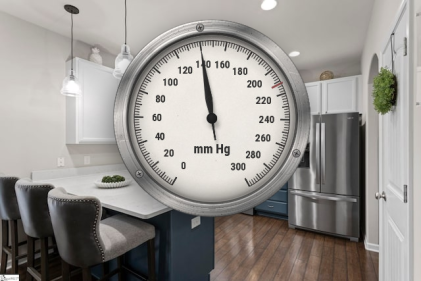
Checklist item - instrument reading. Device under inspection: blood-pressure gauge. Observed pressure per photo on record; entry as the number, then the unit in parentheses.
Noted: 140 (mmHg)
